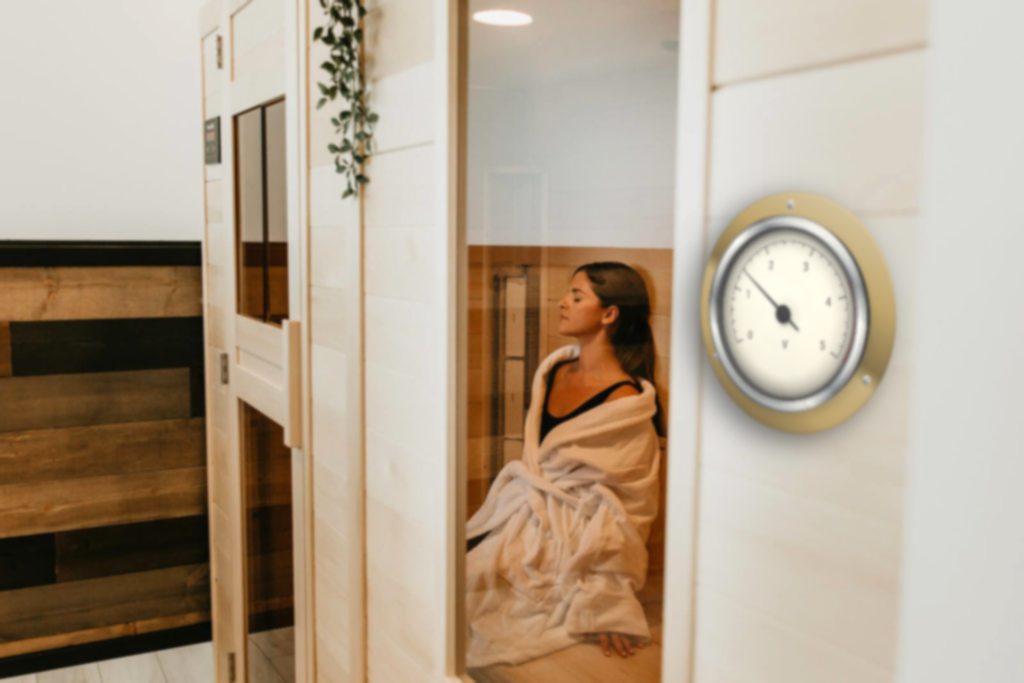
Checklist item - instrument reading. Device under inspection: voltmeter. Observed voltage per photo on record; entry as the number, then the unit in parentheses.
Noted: 1.4 (V)
